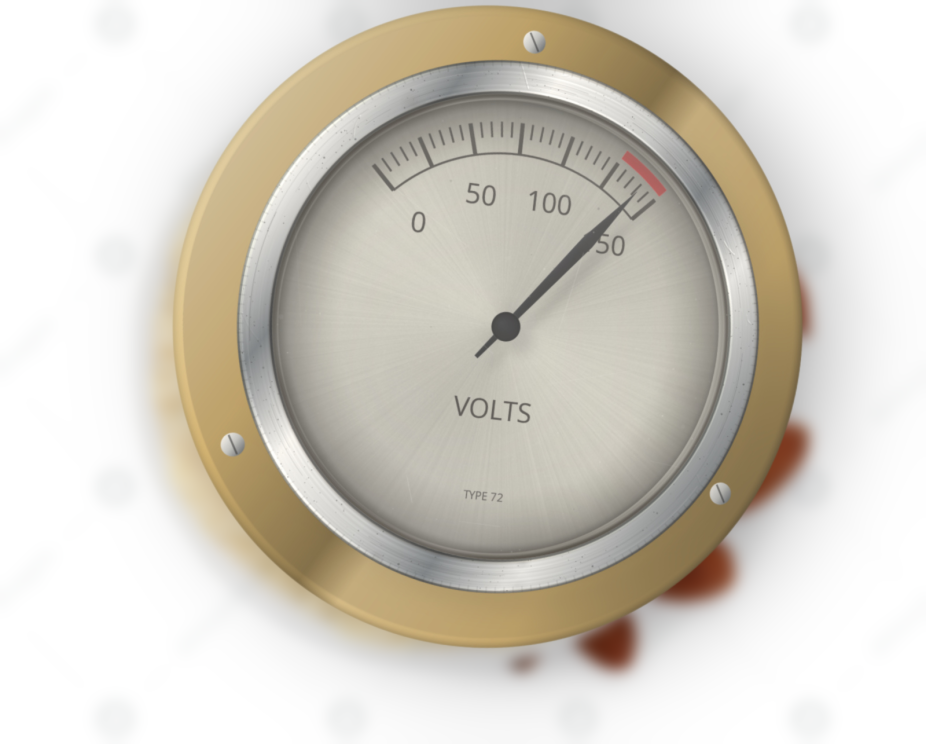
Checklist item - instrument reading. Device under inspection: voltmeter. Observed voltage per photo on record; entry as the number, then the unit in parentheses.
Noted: 140 (V)
